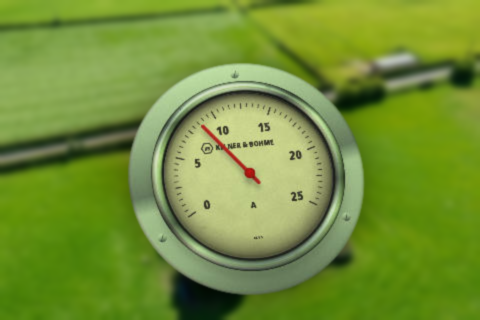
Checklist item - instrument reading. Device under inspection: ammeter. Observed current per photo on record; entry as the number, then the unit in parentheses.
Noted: 8.5 (A)
